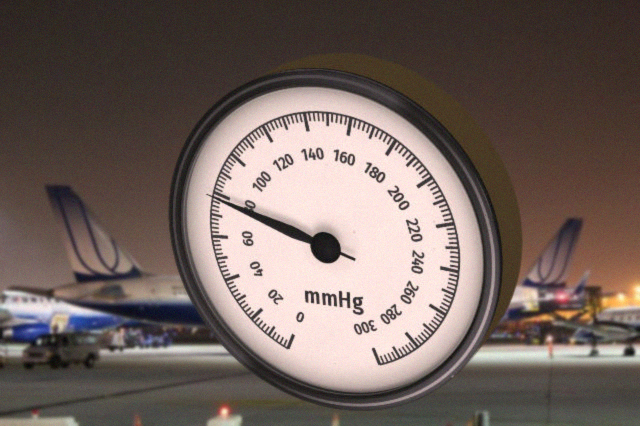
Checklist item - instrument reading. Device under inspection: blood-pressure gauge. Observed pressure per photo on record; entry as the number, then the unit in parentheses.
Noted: 80 (mmHg)
